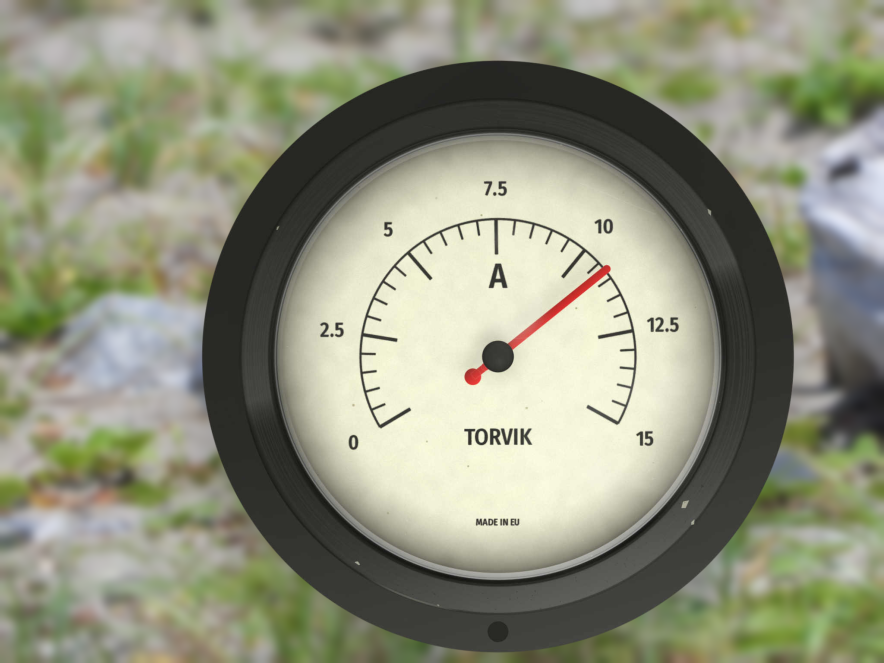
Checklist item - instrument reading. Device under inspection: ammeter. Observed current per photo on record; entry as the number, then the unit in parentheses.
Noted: 10.75 (A)
